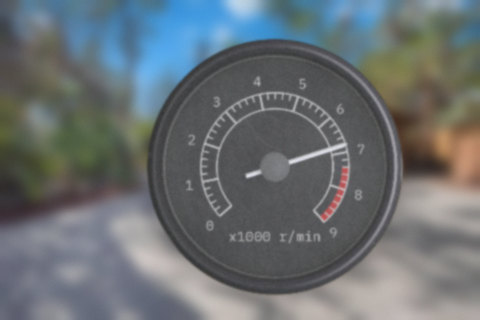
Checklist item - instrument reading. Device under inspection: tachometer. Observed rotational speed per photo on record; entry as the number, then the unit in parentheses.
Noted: 6800 (rpm)
